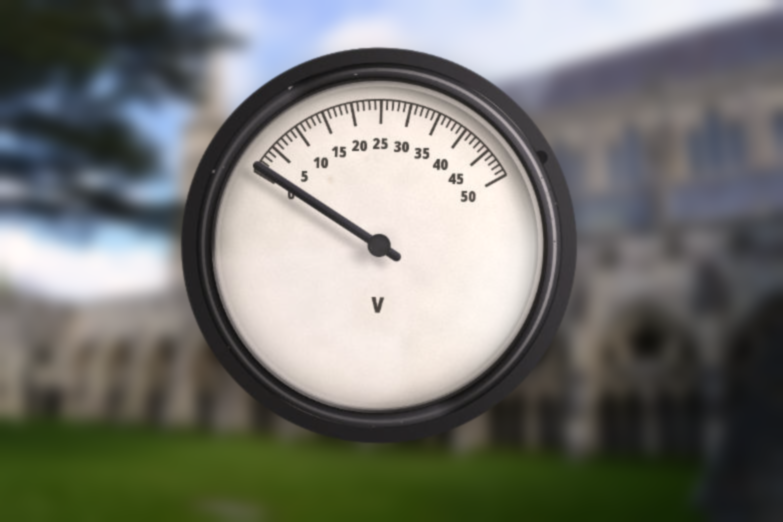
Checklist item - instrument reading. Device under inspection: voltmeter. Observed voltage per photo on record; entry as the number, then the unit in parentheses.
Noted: 1 (V)
